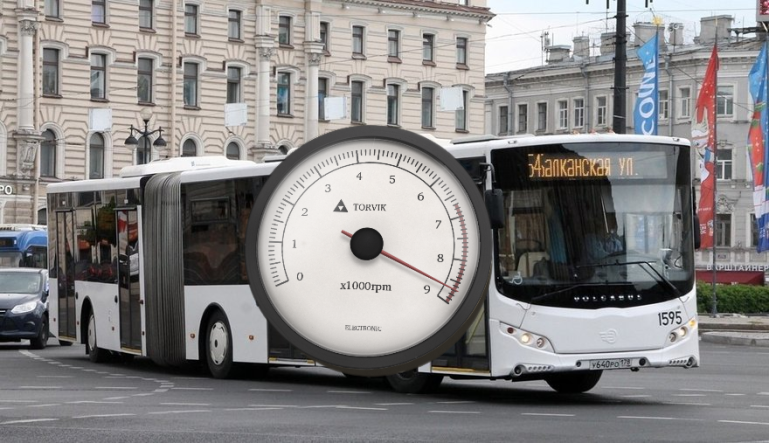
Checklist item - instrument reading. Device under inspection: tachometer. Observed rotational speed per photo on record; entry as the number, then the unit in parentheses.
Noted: 8700 (rpm)
